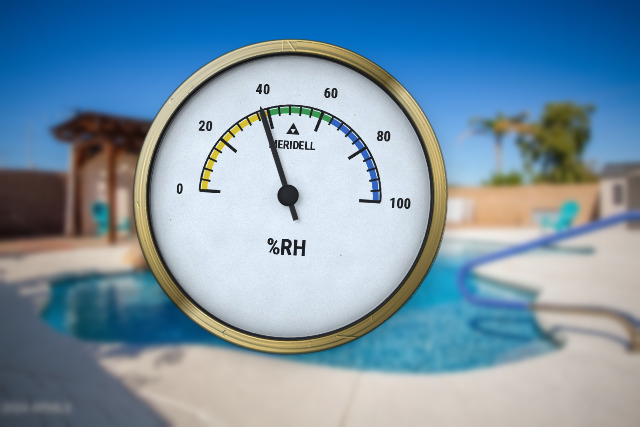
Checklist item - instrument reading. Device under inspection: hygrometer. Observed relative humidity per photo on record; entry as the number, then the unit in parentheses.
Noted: 38 (%)
